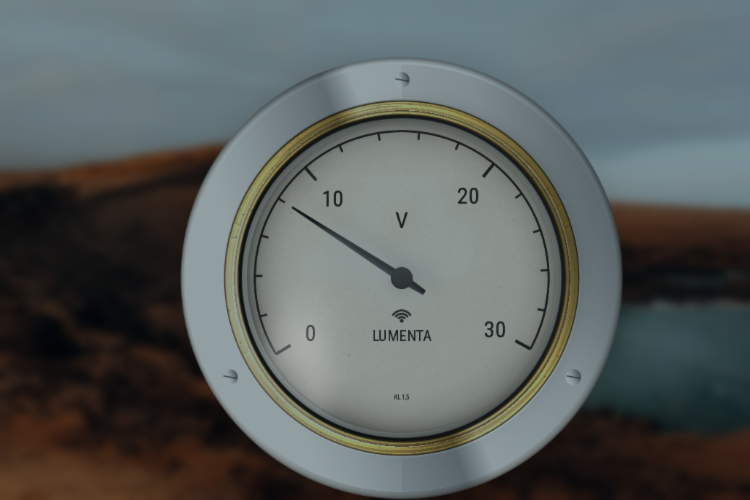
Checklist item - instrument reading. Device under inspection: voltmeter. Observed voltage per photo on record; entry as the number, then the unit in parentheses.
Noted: 8 (V)
